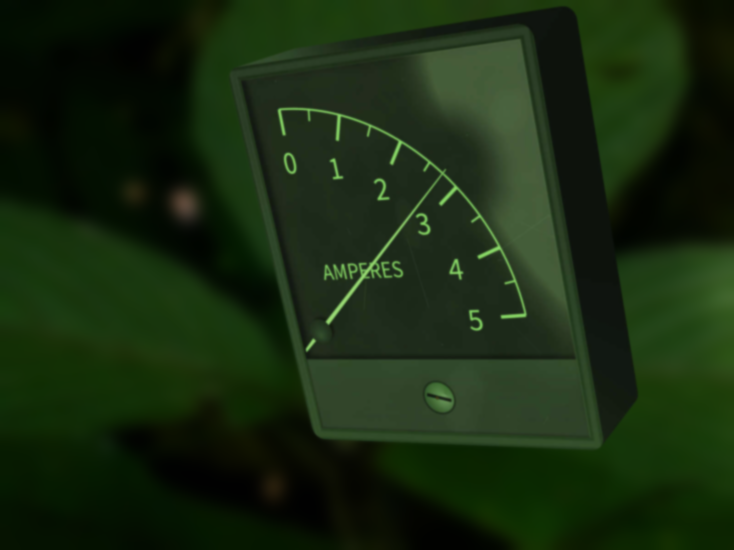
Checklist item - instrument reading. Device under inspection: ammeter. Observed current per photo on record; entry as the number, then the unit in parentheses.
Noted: 2.75 (A)
